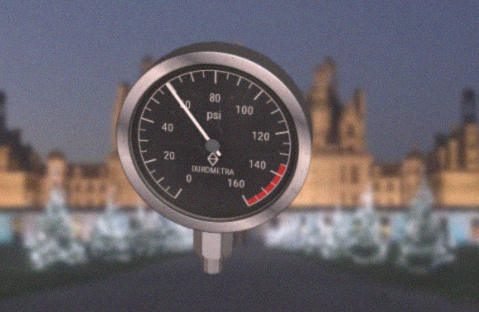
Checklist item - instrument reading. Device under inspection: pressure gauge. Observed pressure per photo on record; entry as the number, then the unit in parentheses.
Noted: 60 (psi)
